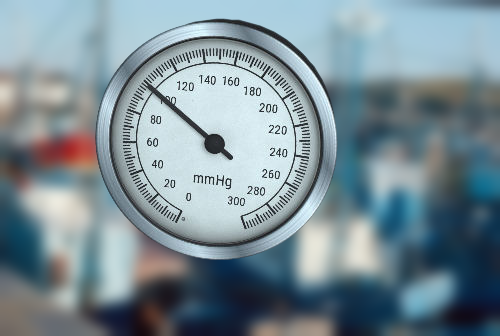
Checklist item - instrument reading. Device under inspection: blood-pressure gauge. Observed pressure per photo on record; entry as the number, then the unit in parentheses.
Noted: 100 (mmHg)
